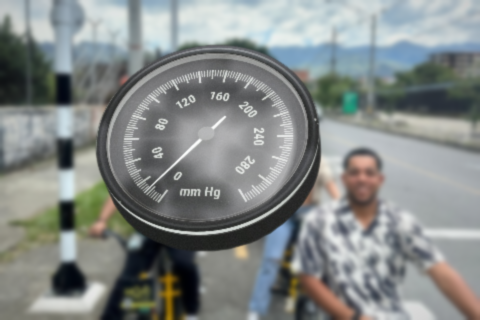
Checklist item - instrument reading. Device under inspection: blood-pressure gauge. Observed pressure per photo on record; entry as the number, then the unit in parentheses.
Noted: 10 (mmHg)
